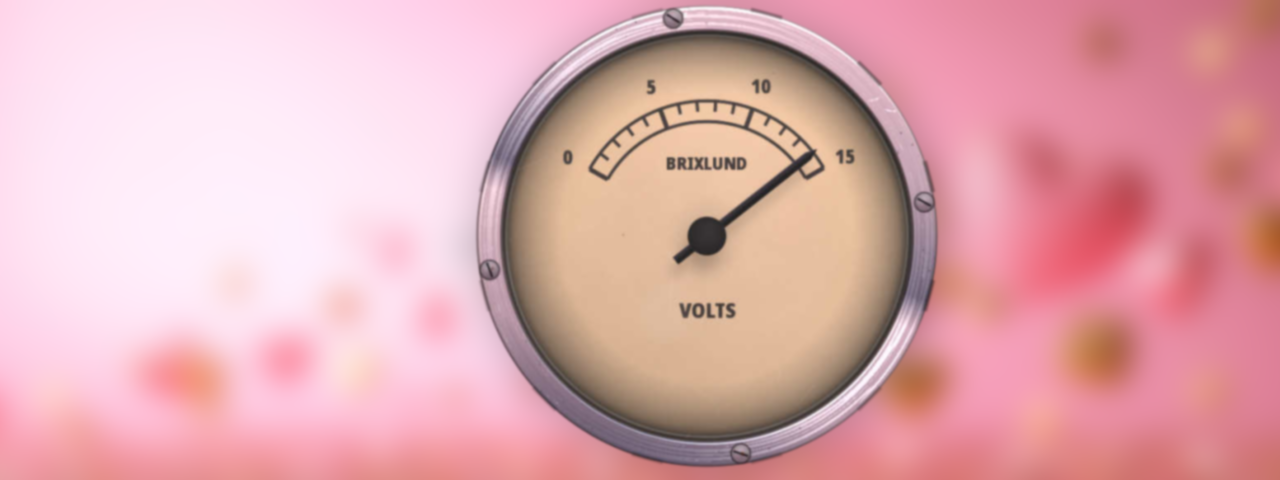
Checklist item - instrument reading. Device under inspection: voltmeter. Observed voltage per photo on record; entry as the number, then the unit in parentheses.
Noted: 14 (V)
